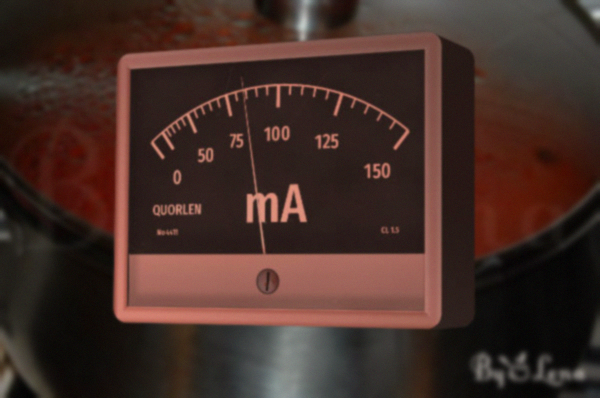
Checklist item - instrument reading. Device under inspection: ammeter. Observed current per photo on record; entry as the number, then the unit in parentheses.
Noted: 85 (mA)
